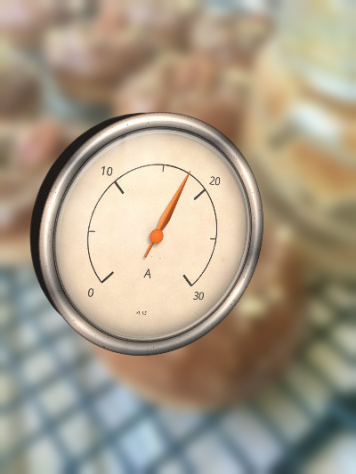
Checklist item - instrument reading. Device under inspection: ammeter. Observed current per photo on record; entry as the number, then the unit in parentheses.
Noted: 17.5 (A)
